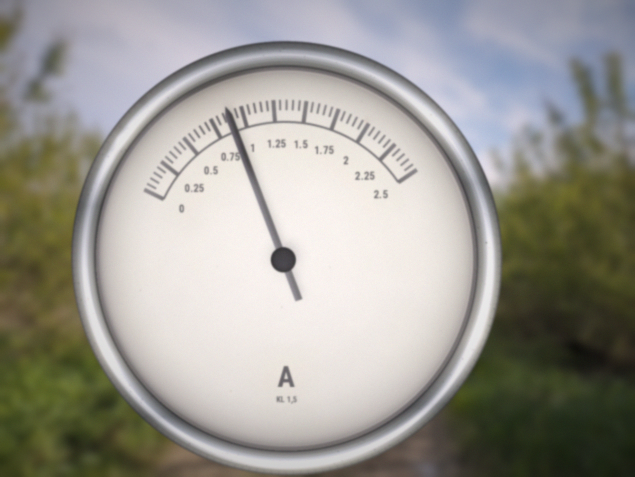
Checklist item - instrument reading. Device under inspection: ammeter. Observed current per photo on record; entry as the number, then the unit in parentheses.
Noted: 0.9 (A)
